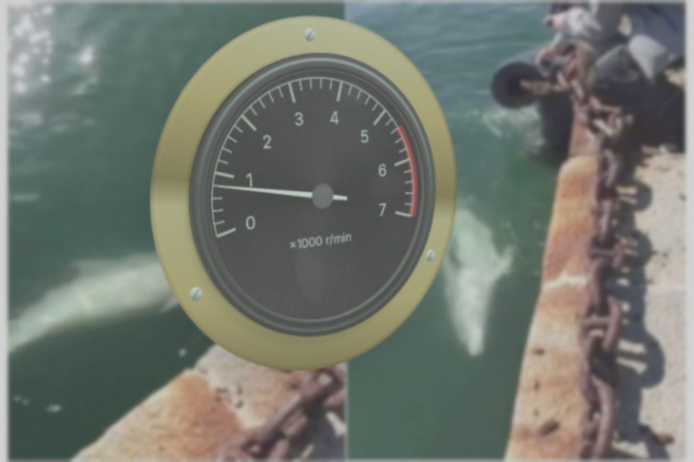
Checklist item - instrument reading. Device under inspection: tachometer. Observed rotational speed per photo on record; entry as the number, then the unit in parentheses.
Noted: 800 (rpm)
